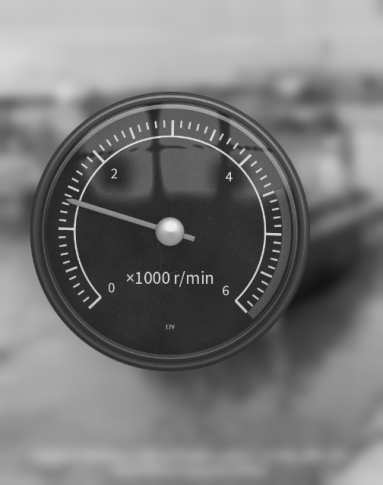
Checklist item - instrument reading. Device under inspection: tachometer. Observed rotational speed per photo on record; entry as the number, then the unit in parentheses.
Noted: 1350 (rpm)
